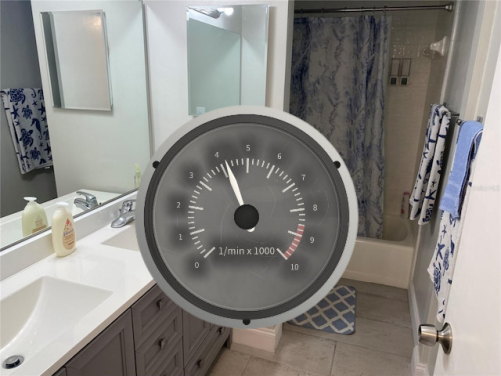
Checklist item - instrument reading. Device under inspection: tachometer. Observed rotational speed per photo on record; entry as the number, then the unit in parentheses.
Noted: 4200 (rpm)
